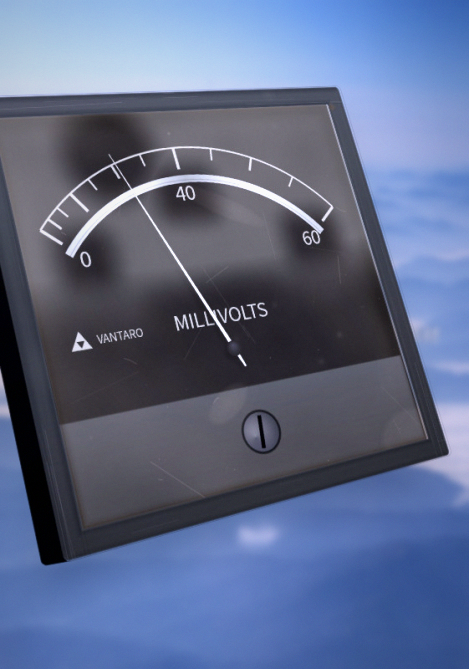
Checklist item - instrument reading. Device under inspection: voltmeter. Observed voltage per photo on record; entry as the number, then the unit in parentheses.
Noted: 30 (mV)
